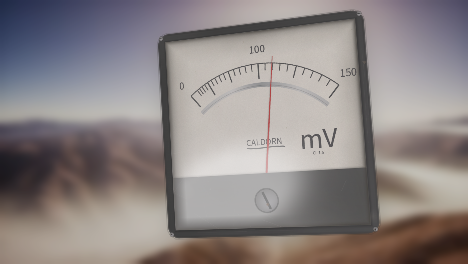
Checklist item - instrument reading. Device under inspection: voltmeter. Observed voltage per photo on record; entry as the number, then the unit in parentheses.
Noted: 110 (mV)
